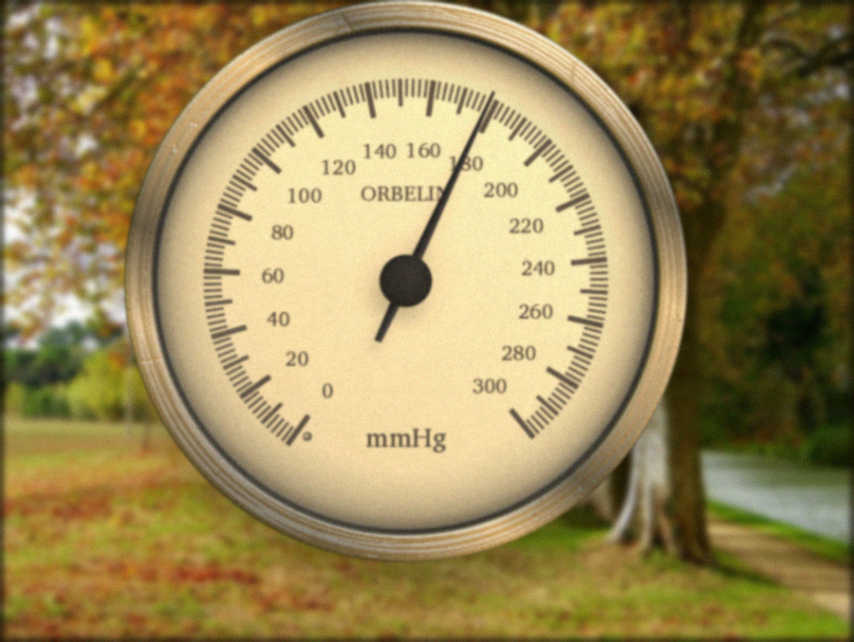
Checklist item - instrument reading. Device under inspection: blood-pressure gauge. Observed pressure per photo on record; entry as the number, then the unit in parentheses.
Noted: 178 (mmHg)
